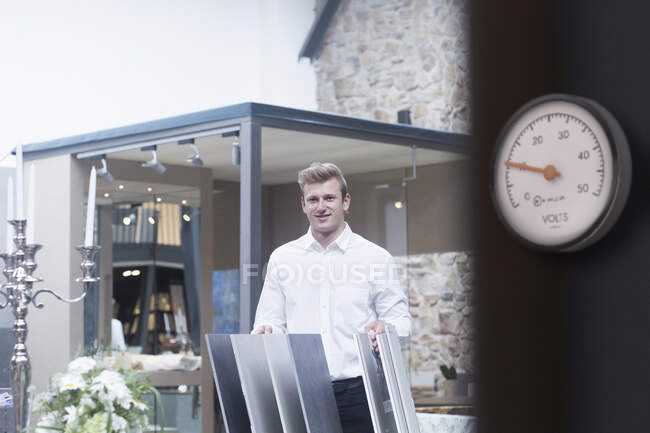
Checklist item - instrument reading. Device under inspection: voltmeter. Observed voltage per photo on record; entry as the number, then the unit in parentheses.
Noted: 10 (V)
